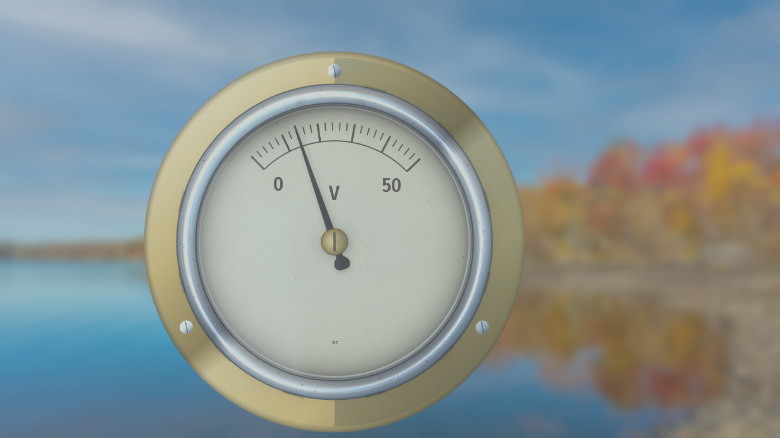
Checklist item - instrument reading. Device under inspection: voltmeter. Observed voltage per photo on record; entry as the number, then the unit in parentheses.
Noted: 14 (V)
